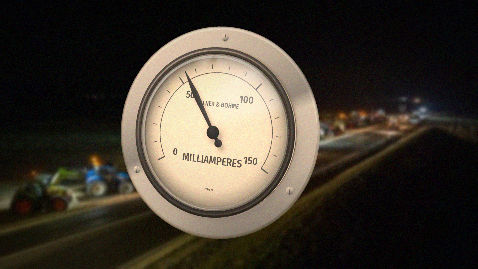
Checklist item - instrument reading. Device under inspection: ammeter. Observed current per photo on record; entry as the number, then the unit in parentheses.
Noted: 55 (mA)
